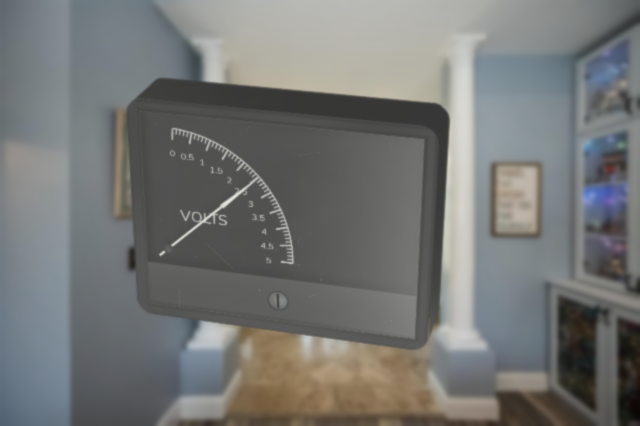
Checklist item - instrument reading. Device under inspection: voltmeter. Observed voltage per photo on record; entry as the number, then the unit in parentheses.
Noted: 2.5 (V)
